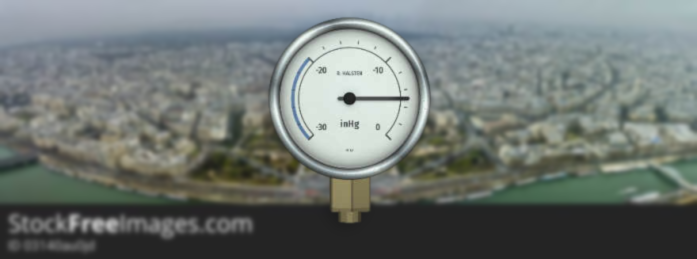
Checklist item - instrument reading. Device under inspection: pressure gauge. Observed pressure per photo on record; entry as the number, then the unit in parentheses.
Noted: -5 (inHg)
